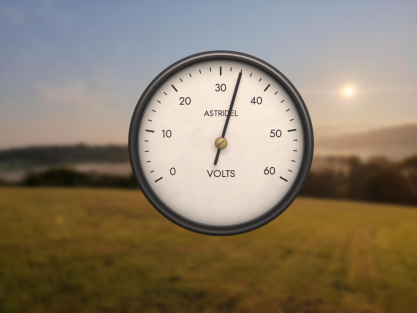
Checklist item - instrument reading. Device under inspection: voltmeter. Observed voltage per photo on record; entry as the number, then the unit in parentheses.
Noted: 34 (V)
